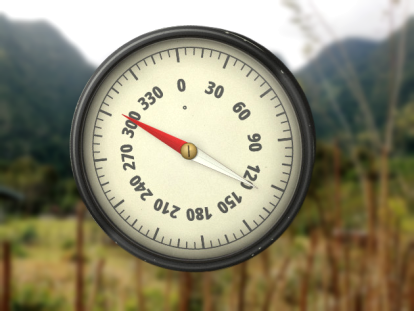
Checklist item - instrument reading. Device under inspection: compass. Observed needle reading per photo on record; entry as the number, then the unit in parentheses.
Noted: 305 (°)
